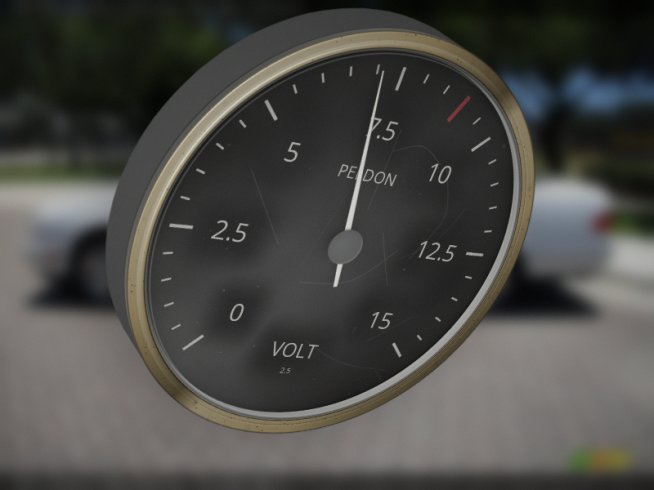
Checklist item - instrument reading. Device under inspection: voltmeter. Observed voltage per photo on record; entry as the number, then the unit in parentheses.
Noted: 7 (V)
